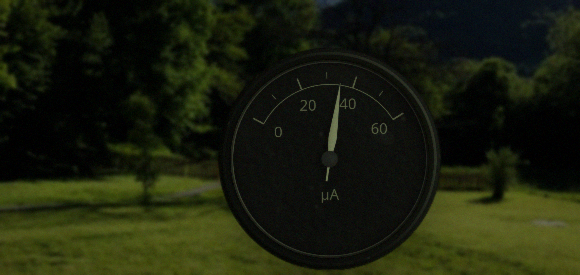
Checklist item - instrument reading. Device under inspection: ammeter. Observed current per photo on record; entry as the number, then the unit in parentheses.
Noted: 35 (µA)
